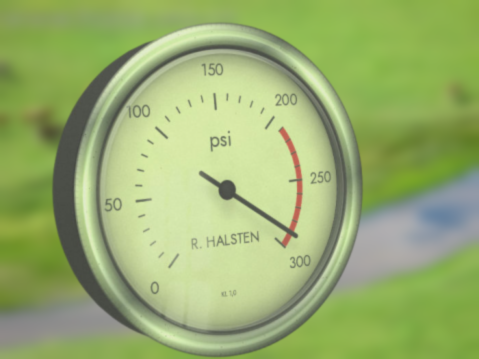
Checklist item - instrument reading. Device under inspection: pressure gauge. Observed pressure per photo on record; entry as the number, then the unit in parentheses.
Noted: 290 (psi)
